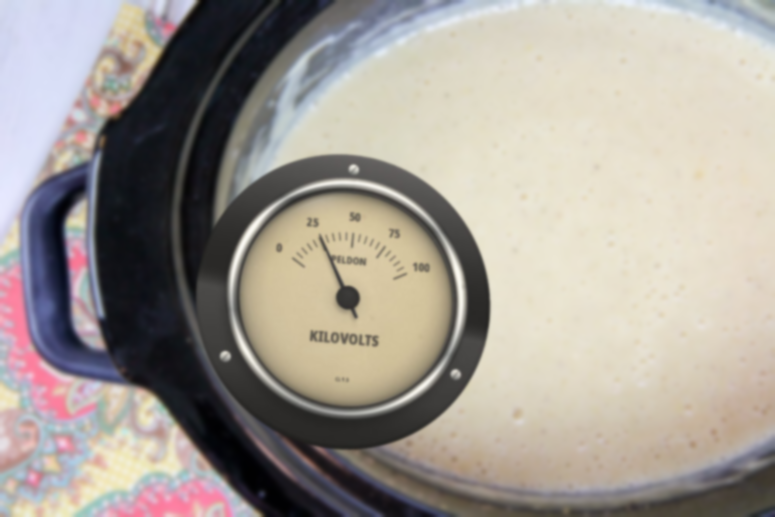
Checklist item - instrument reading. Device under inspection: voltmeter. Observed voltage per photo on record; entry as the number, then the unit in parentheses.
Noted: 25 (kV)
